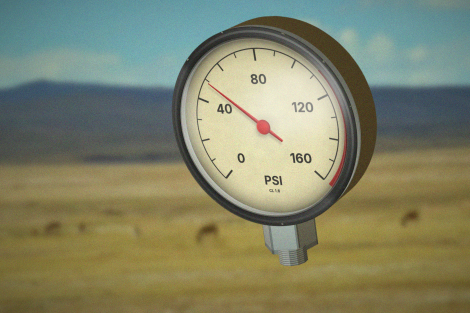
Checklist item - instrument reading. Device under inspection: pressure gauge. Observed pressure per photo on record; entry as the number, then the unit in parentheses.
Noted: 50 (psi)
